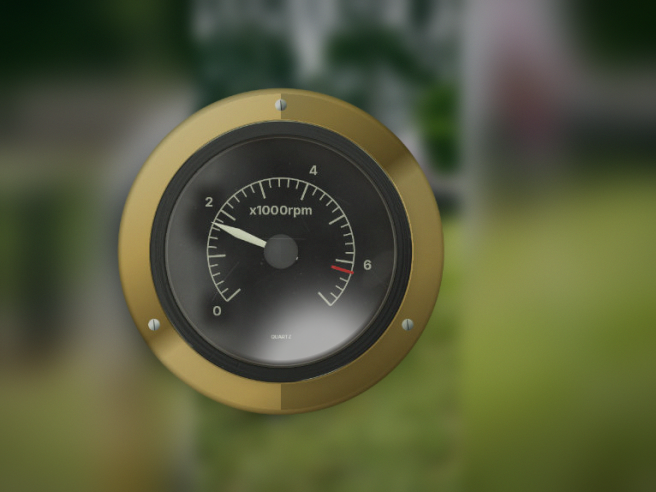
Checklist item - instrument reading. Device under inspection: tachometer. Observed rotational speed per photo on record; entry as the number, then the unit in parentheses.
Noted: 1700 (rpm)
